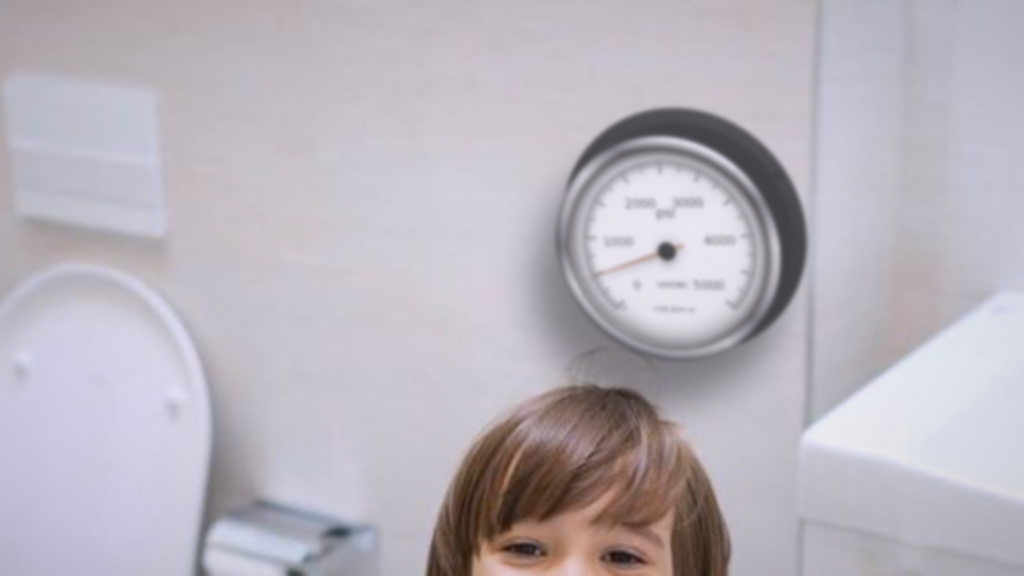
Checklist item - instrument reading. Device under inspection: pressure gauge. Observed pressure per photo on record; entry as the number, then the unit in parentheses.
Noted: 500 (psi)
